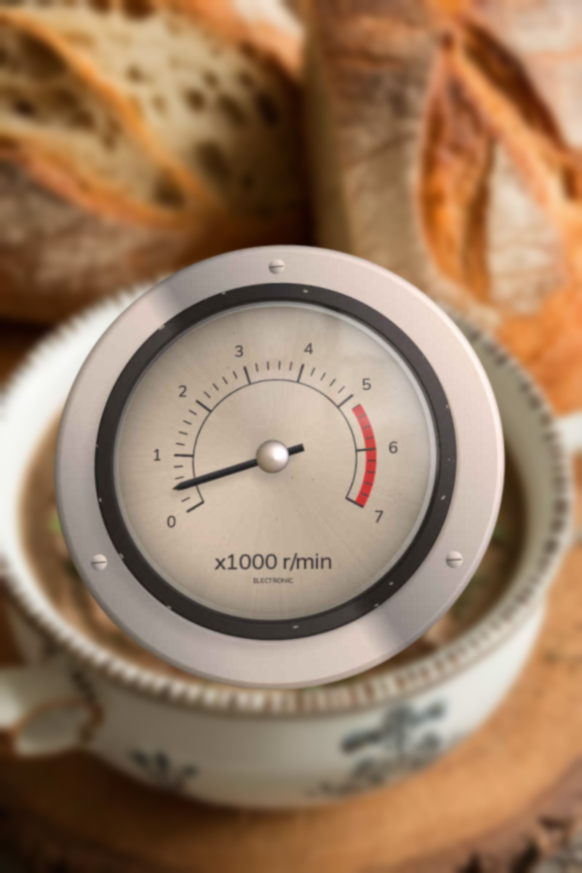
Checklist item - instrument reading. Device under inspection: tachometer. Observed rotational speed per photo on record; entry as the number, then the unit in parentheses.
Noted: 400 (rpm)
